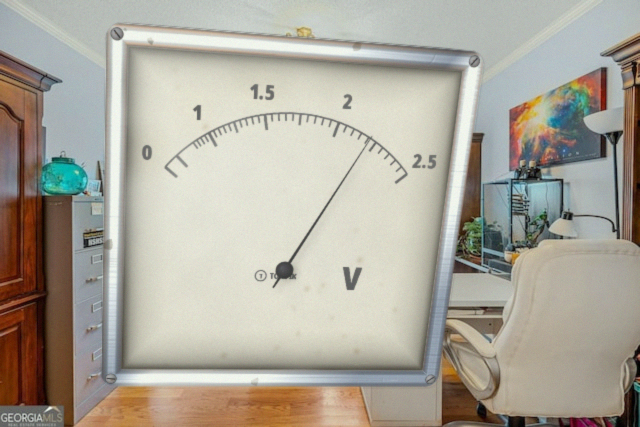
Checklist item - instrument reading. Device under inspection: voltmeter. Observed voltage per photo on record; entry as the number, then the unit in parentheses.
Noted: 2.2 (V)
